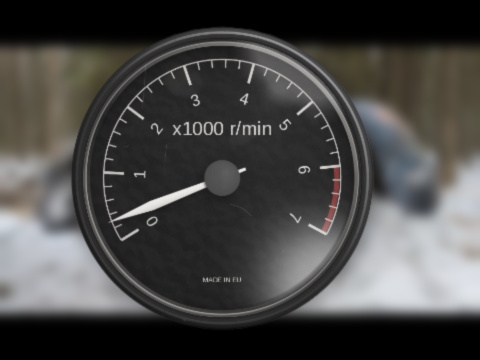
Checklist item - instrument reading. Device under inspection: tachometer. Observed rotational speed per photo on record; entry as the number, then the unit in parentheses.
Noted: 300 (rpm)
